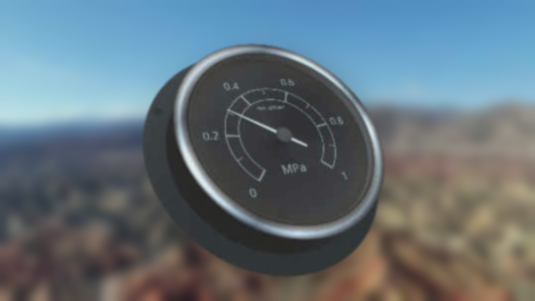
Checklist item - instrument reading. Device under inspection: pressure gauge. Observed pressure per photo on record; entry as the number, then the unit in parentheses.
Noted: 0.3 (MPa)
